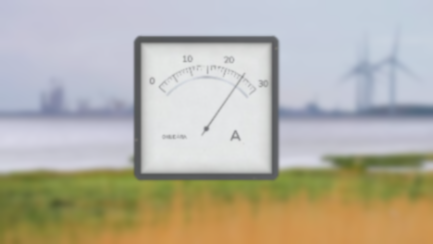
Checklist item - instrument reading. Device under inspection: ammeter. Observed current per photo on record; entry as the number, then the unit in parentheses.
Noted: 25 (A)
